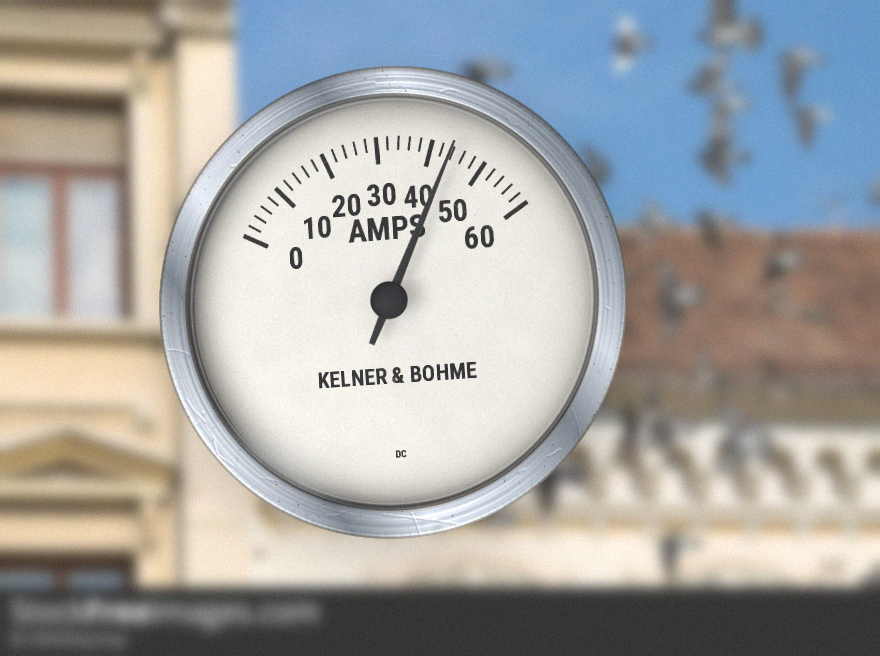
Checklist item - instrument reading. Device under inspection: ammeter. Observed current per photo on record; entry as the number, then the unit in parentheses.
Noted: 44 (A)
